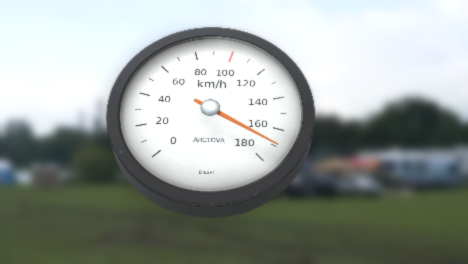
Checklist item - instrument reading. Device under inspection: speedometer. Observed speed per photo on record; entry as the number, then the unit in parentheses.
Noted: 170 (km/h)
